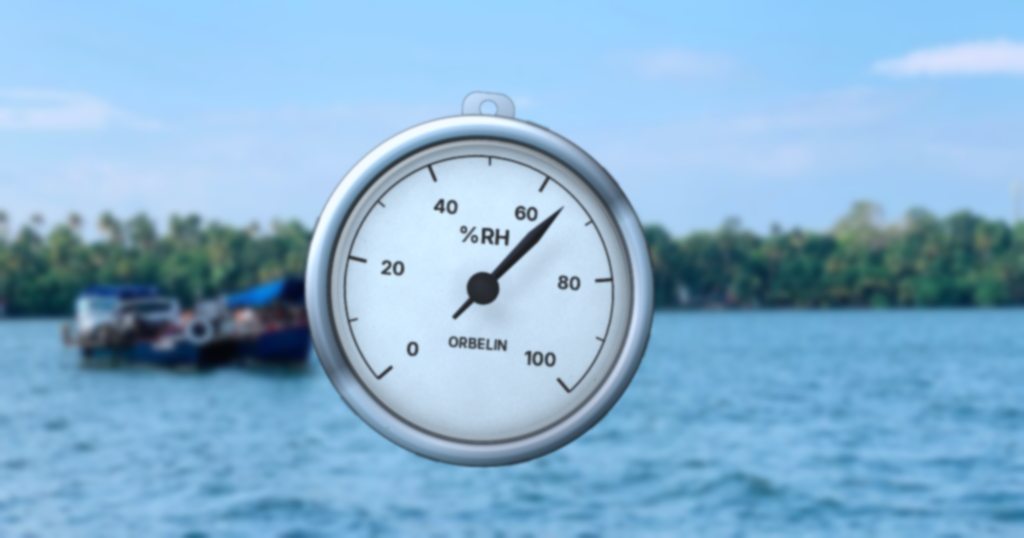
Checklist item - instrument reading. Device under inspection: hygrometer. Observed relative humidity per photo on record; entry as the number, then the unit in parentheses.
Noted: 65 (%)
